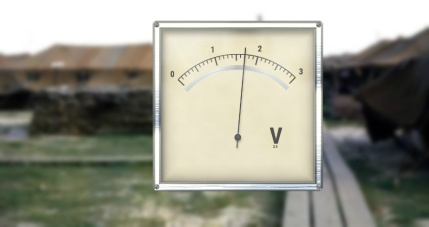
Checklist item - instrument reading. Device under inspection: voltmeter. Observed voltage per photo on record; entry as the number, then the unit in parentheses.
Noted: 1.7 (V)
